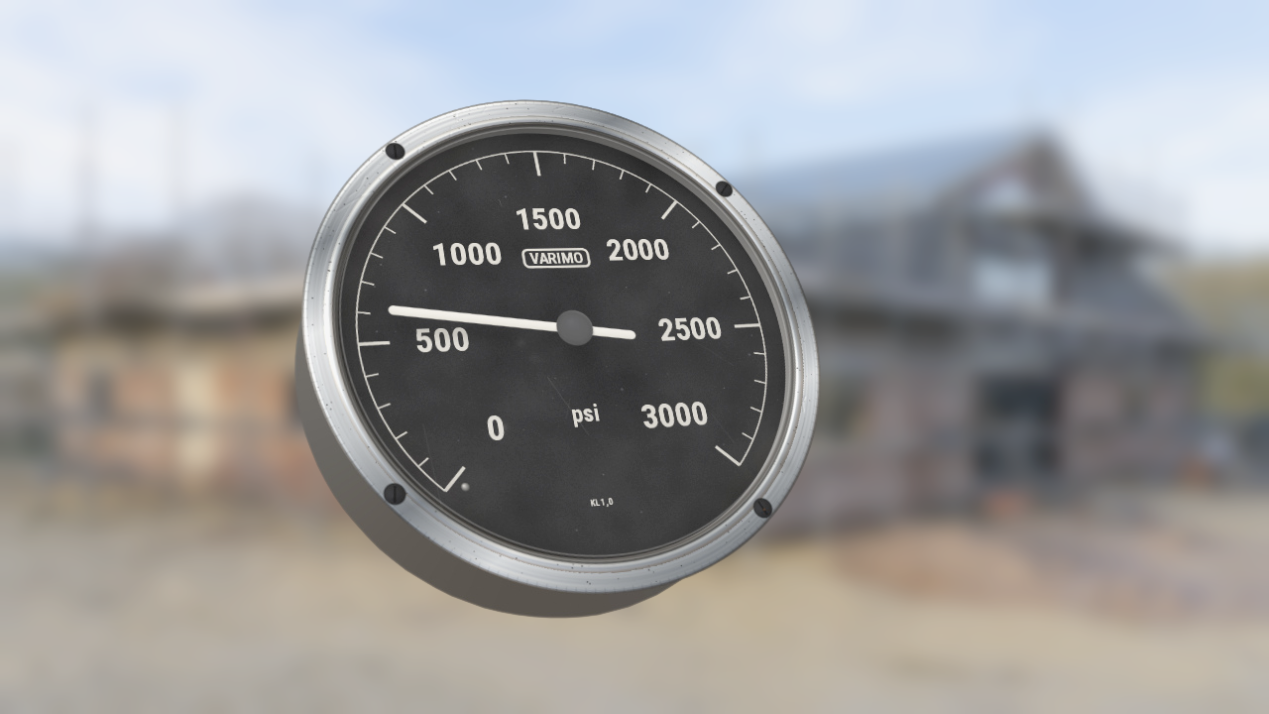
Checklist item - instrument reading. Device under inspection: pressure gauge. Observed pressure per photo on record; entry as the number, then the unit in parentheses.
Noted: 600 (psi)
